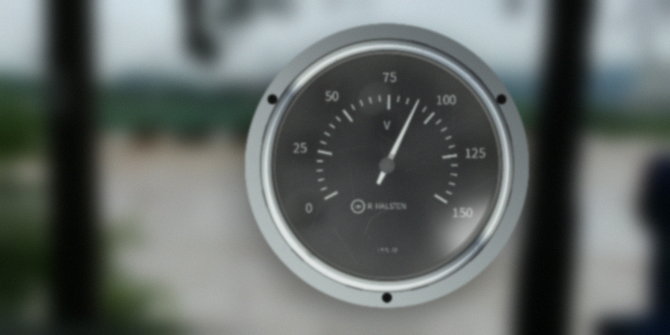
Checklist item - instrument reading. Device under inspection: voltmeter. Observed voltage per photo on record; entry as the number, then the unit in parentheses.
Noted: 90 (V)
